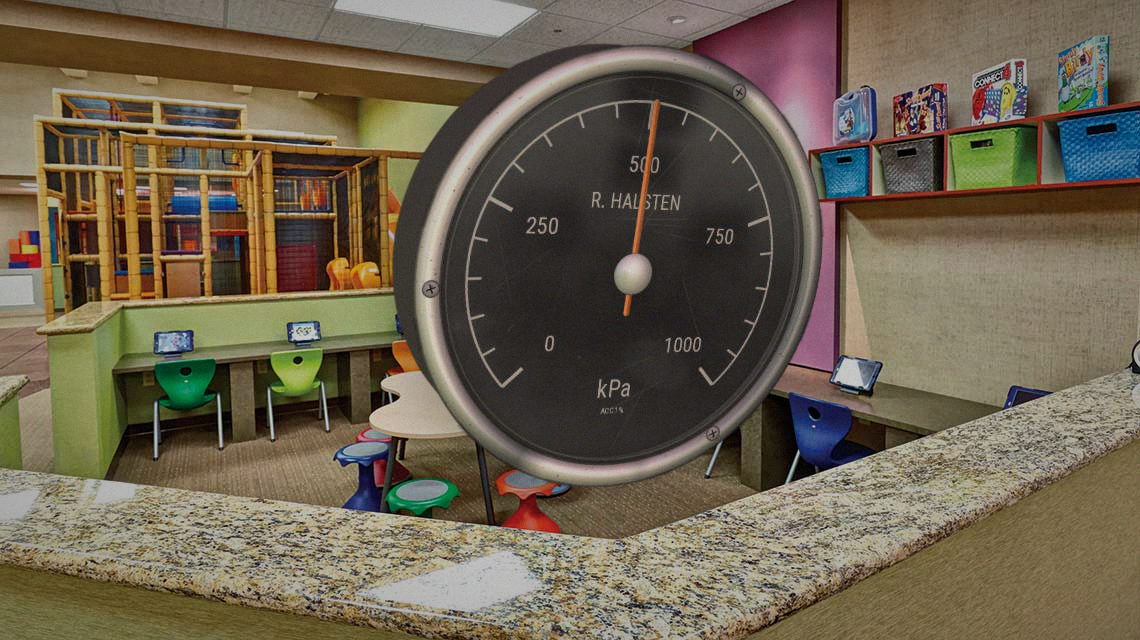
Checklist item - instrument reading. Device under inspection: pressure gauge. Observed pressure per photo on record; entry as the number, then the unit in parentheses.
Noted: 500 (kPa)
